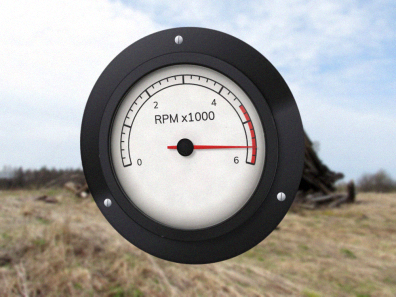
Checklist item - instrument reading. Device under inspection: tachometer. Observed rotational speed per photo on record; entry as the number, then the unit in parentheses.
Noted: 5600 (rpm)
